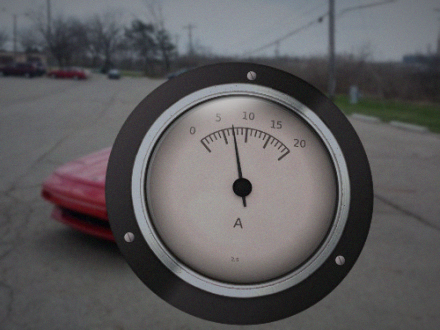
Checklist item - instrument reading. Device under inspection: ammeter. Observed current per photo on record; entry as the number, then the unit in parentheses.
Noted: 7 (A)
